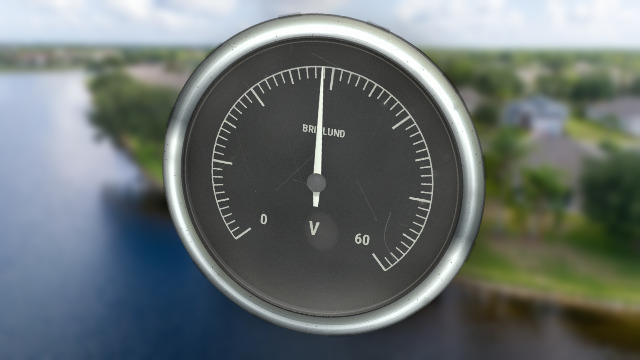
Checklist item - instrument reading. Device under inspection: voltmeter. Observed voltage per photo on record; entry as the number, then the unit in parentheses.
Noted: 29 (V)
